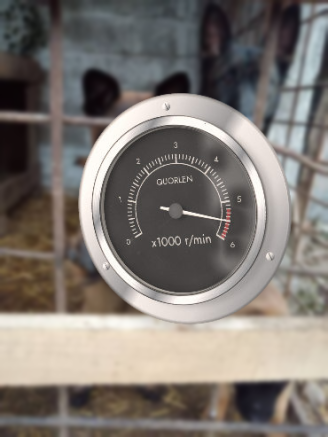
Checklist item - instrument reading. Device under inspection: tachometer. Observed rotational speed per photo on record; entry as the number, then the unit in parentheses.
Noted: 5500 (rpm)
